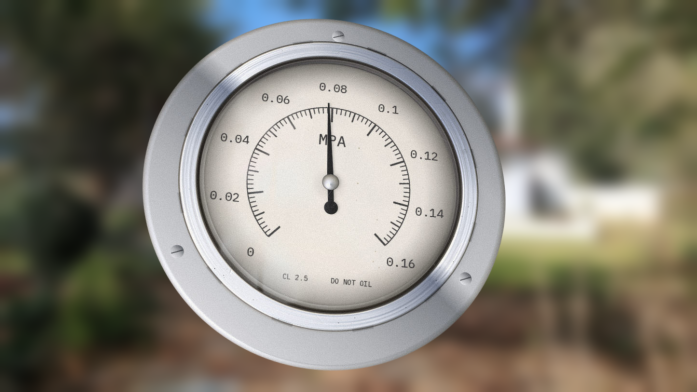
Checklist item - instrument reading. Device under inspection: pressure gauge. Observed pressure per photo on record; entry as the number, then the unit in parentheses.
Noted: 0.078 (MPa)
